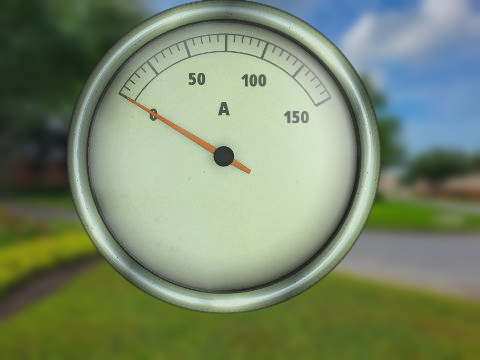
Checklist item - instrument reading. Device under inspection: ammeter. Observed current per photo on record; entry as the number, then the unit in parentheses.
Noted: 0 (A)
